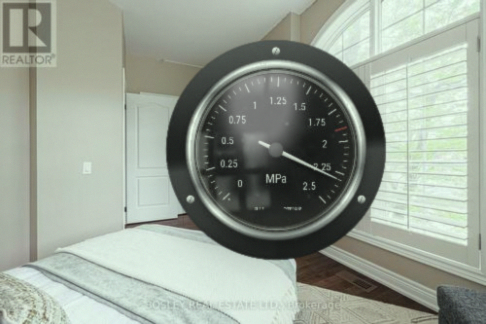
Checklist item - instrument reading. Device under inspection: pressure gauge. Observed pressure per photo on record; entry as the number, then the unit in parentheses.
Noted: 2.3 (MPa)
